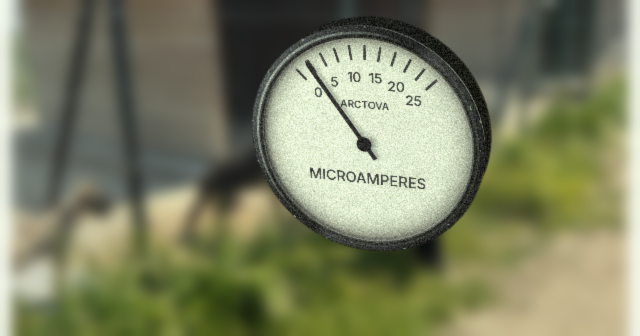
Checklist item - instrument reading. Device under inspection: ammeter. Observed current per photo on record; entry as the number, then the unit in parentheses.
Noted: 2.5 (µA)
